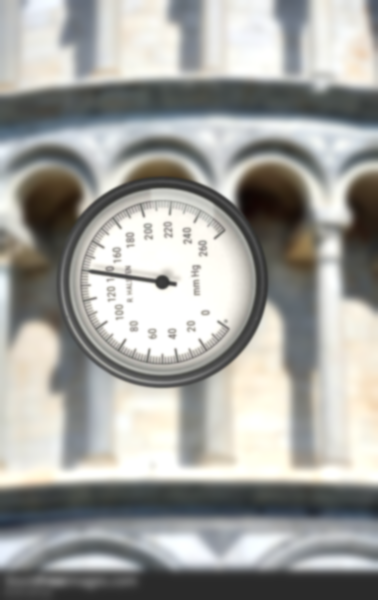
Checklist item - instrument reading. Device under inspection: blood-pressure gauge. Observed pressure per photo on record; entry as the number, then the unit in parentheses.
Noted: 140 (mmHg)
